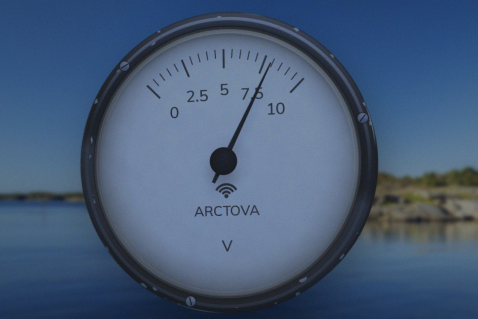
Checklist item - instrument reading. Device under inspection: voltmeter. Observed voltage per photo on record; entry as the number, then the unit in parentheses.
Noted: 8 (V)
